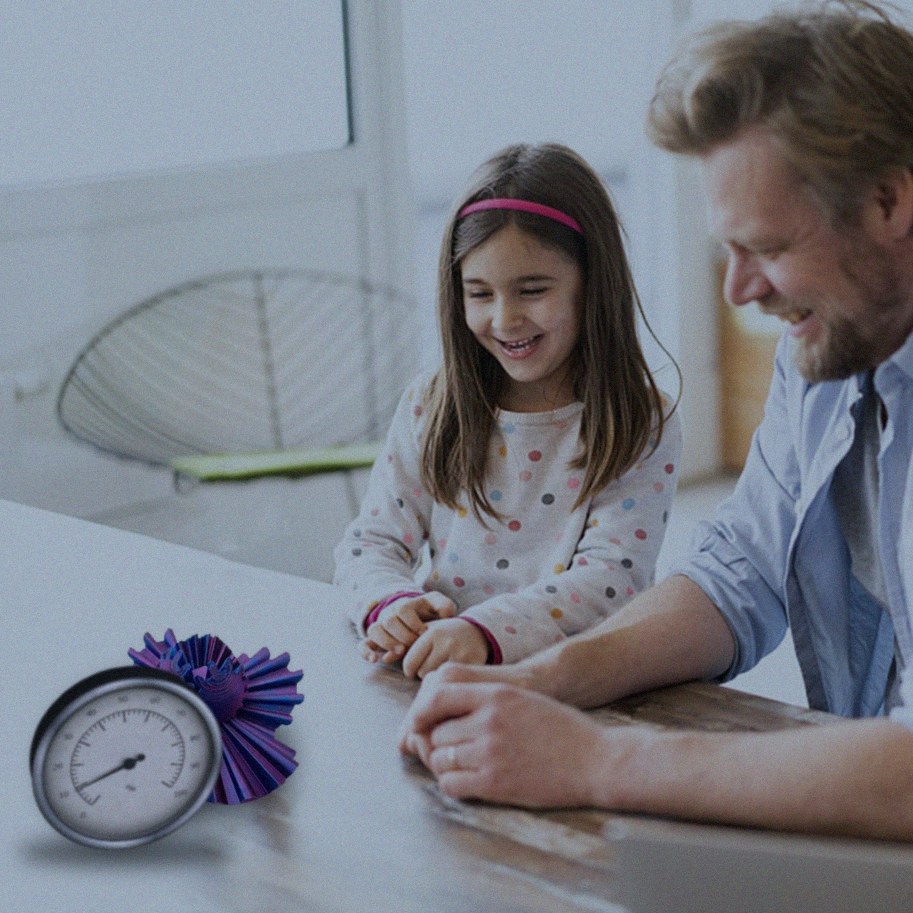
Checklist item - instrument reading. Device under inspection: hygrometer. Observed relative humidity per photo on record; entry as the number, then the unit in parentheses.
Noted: 10 (%)
